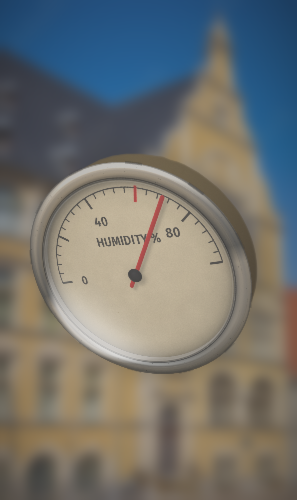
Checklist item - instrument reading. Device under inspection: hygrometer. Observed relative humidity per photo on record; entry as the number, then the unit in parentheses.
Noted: 70 (%)
